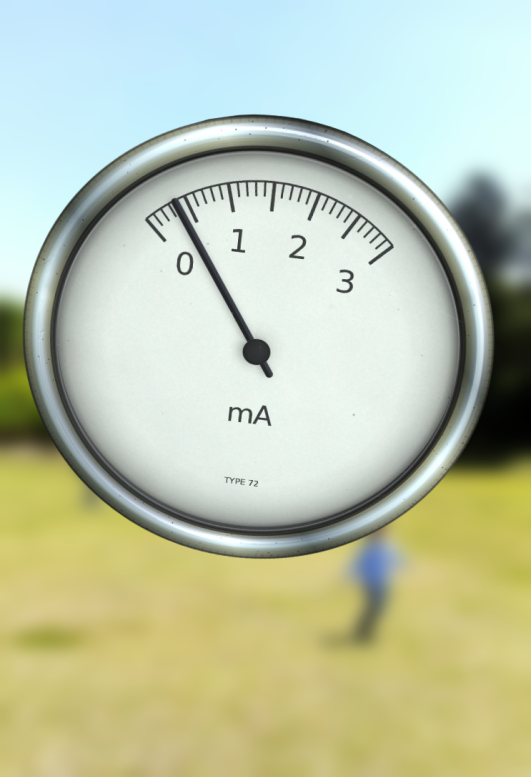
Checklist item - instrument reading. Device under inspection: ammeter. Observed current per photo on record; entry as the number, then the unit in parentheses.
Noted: 0.4 (mA)
